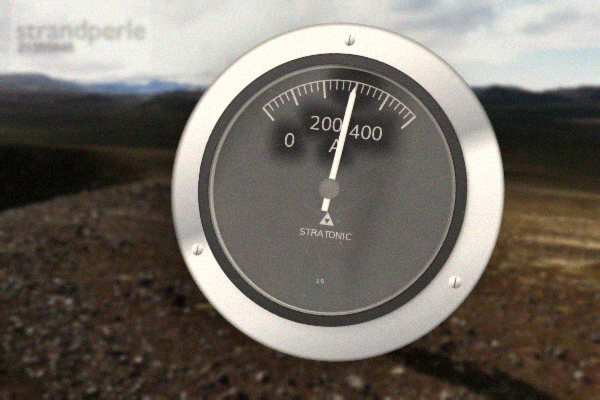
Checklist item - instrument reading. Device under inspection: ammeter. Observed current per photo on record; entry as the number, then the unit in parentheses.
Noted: 300 (A)
